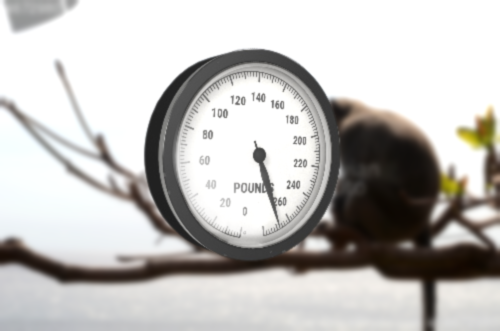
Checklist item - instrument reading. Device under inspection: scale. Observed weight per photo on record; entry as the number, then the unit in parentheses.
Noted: 270 (lb)
